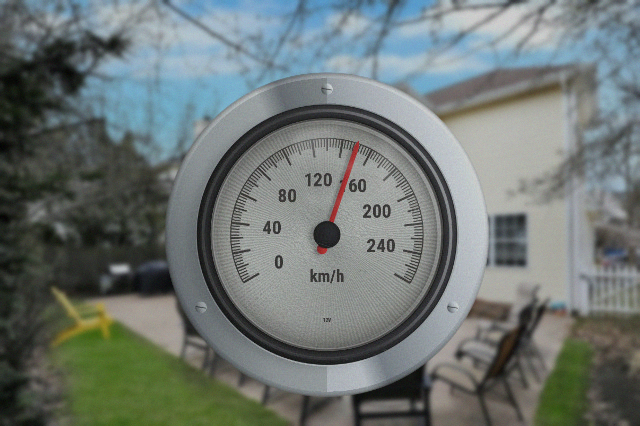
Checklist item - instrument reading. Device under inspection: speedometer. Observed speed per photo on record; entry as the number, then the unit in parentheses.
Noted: 150 (km/h)
